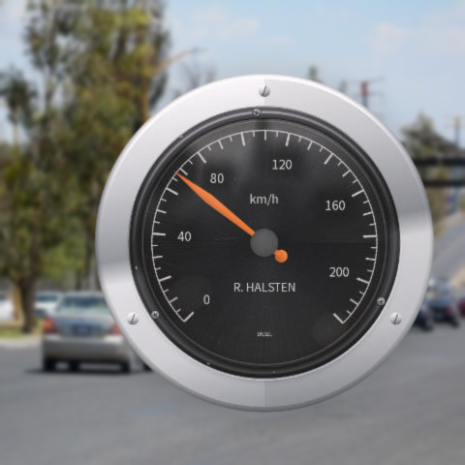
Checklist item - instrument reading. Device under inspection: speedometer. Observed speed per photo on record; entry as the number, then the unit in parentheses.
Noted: 67.5 (km/h)
